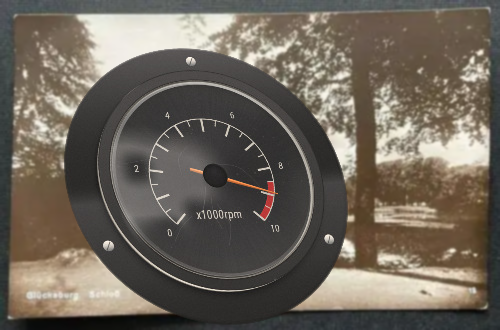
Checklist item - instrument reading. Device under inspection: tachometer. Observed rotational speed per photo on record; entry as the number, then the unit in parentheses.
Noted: 9000 (rpm)
